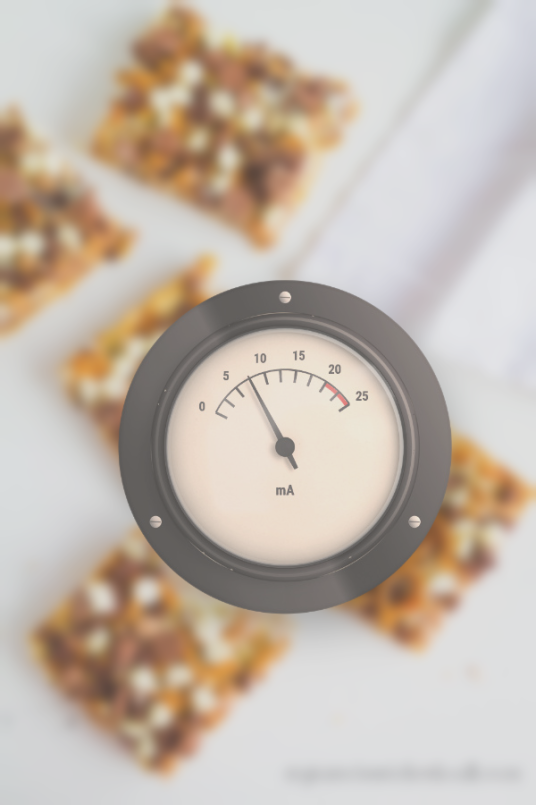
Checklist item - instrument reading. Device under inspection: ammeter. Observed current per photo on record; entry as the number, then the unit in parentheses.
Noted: 7.5 (mA)
